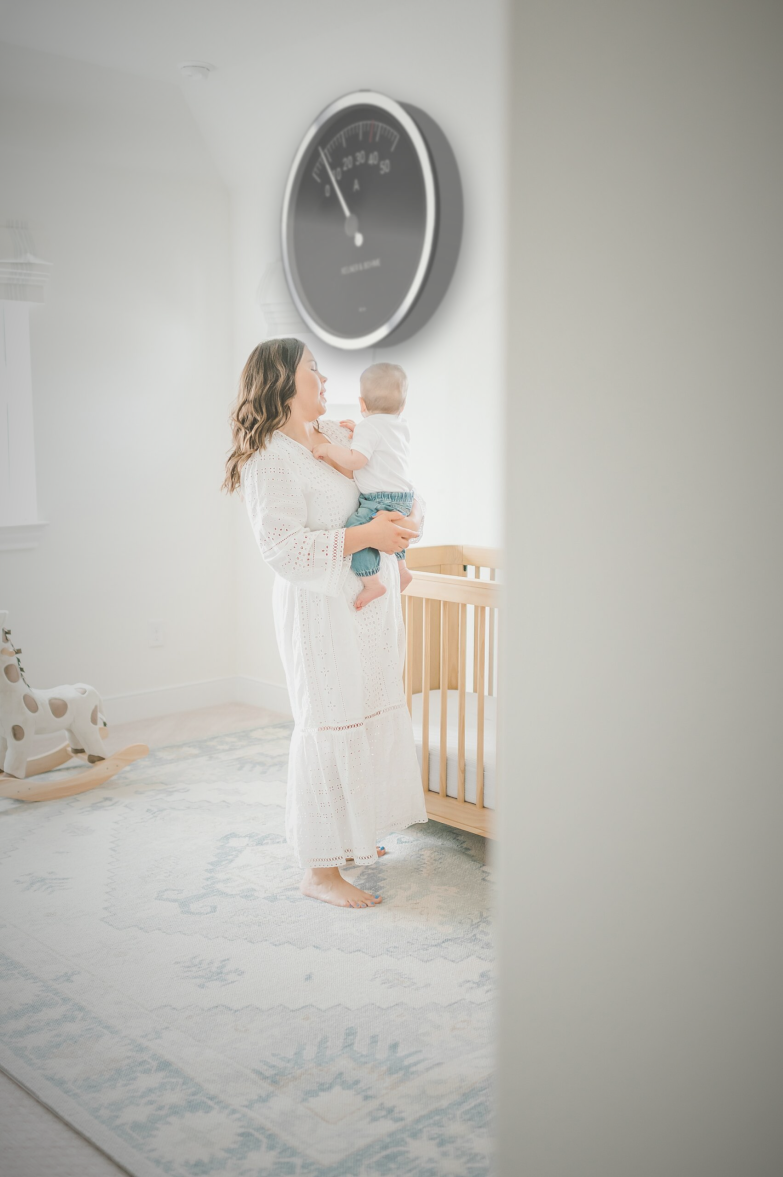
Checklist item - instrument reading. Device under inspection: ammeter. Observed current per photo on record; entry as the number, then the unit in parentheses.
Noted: 10 (A)
